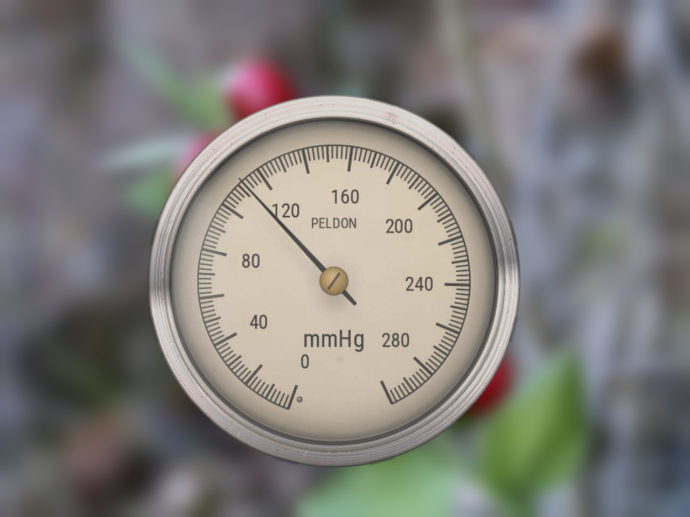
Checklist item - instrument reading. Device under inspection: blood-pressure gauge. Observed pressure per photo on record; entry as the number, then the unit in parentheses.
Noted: 112 (mmHg)
